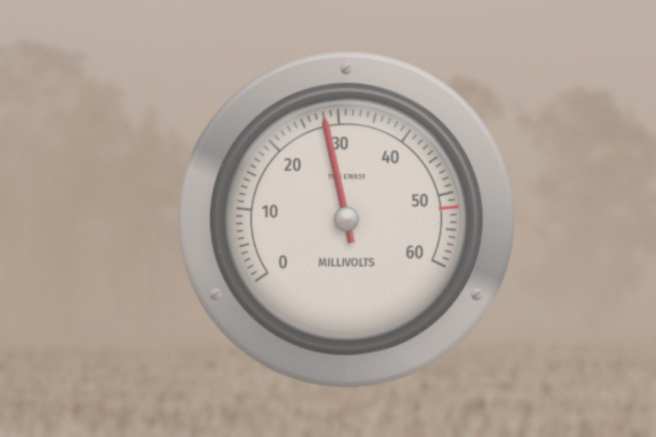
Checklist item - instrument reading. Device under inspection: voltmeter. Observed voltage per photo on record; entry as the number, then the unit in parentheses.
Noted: 28 (mV)
